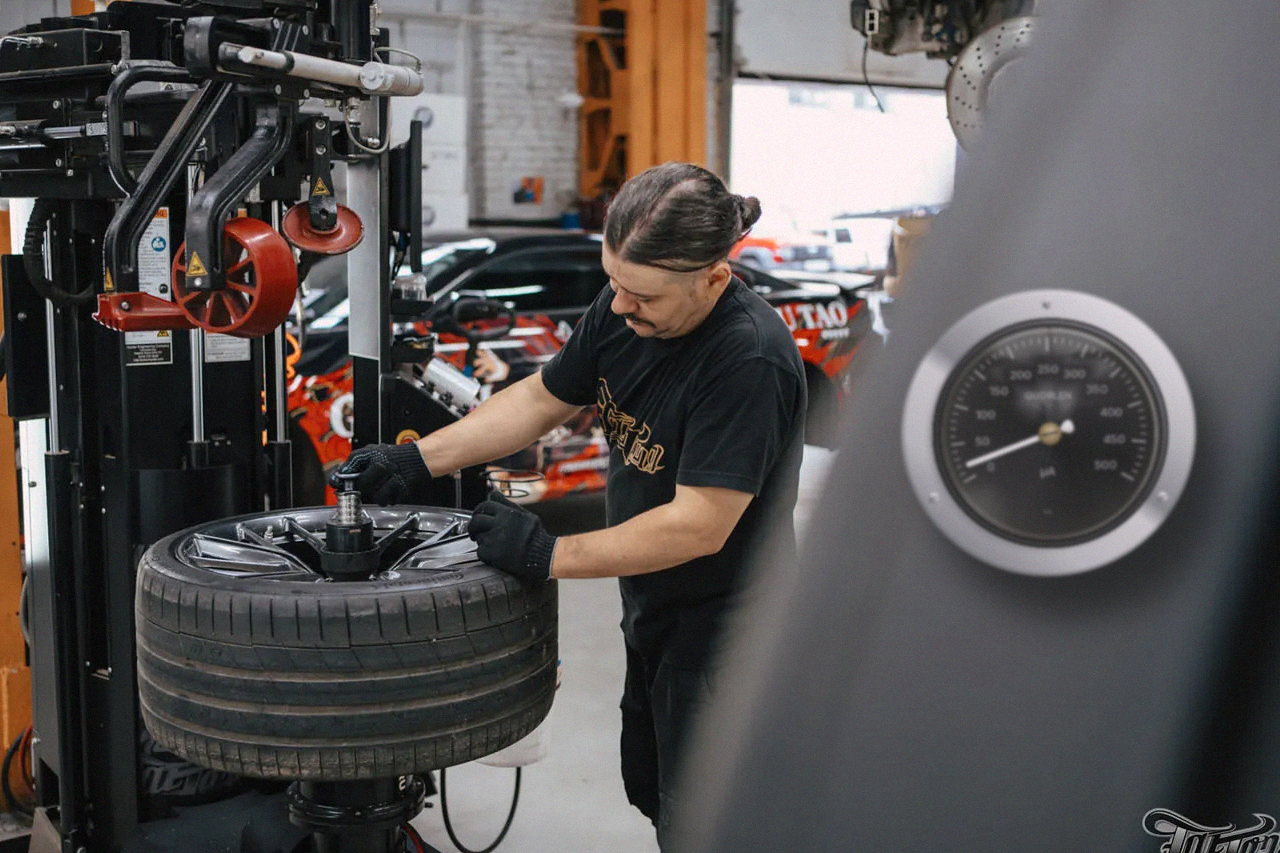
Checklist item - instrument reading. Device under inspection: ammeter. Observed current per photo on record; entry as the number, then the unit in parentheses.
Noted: 20 (µA)
